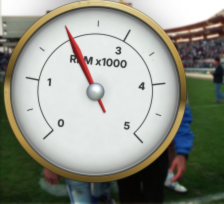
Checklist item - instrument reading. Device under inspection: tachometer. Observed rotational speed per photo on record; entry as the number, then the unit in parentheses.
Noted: 2000 (rpm)
